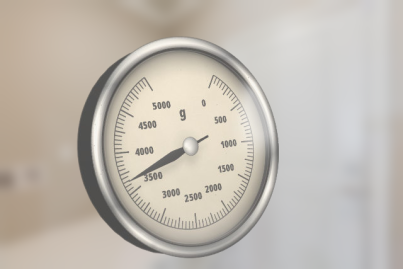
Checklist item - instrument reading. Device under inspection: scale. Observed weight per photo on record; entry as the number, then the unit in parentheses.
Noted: 3650 (g)
